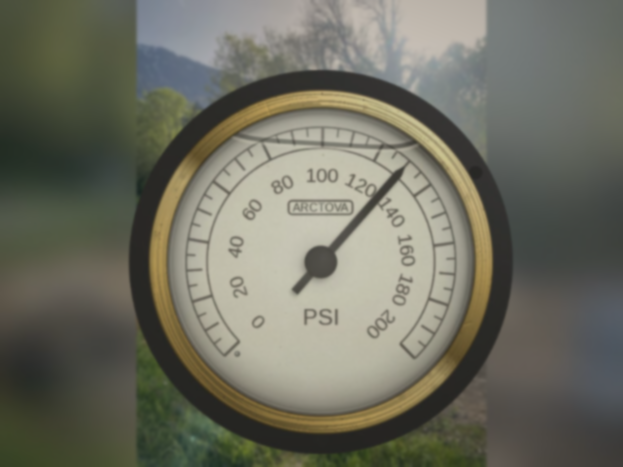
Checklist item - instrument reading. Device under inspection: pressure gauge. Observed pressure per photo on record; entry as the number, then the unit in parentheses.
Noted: 130 (psi)
